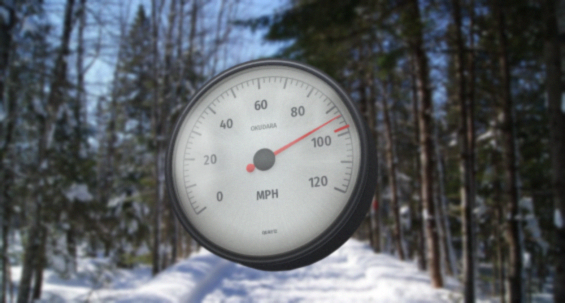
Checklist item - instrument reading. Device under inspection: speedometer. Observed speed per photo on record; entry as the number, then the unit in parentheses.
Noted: 94 (mph)
